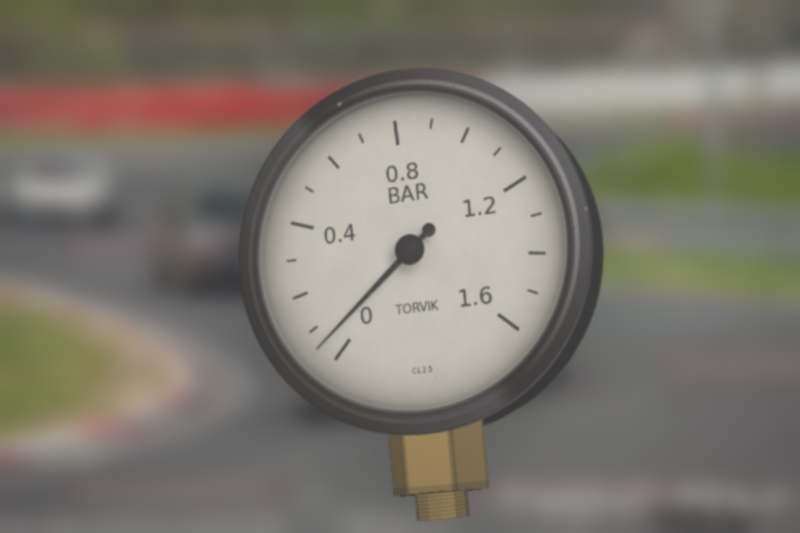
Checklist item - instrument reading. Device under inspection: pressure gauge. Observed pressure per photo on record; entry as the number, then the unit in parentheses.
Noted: 0.05 (bar)
